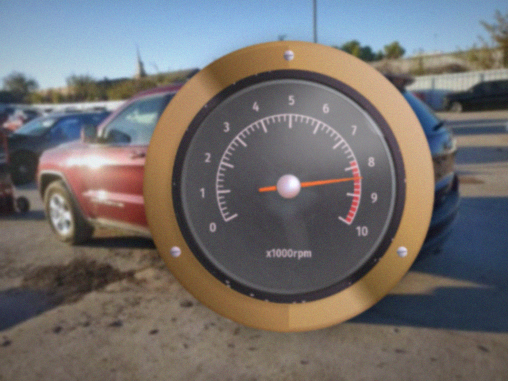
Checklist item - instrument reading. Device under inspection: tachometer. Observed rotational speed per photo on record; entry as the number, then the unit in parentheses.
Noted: 8400 (rpm)
